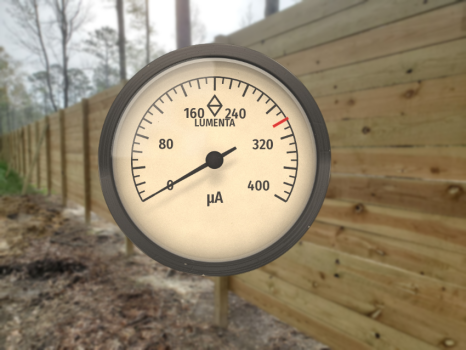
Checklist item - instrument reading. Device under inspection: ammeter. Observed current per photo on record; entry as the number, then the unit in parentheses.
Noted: 0 (µA)
